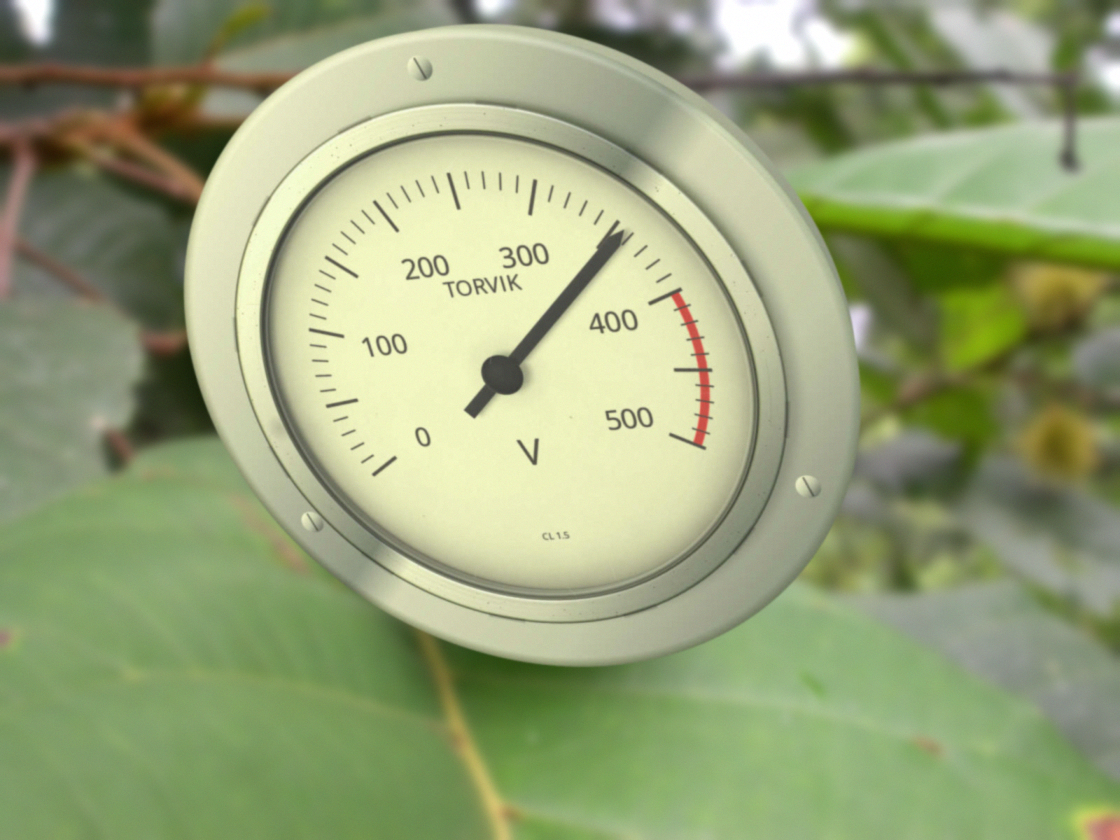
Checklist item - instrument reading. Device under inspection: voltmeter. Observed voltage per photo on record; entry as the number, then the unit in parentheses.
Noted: 355 (V)
